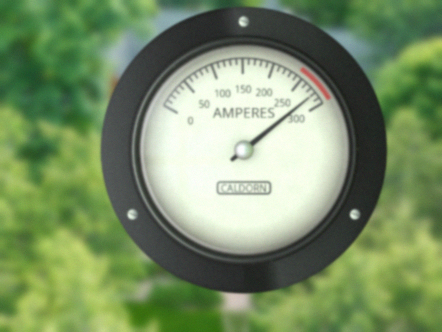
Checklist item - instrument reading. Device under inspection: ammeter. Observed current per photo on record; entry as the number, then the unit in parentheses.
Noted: 280 (A)
